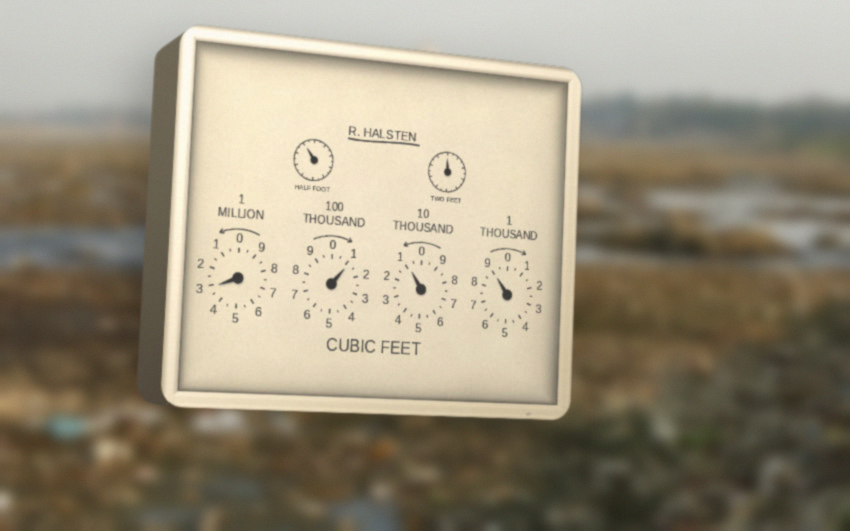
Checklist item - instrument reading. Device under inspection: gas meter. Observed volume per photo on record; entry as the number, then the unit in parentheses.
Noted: 310900 (ft³)
